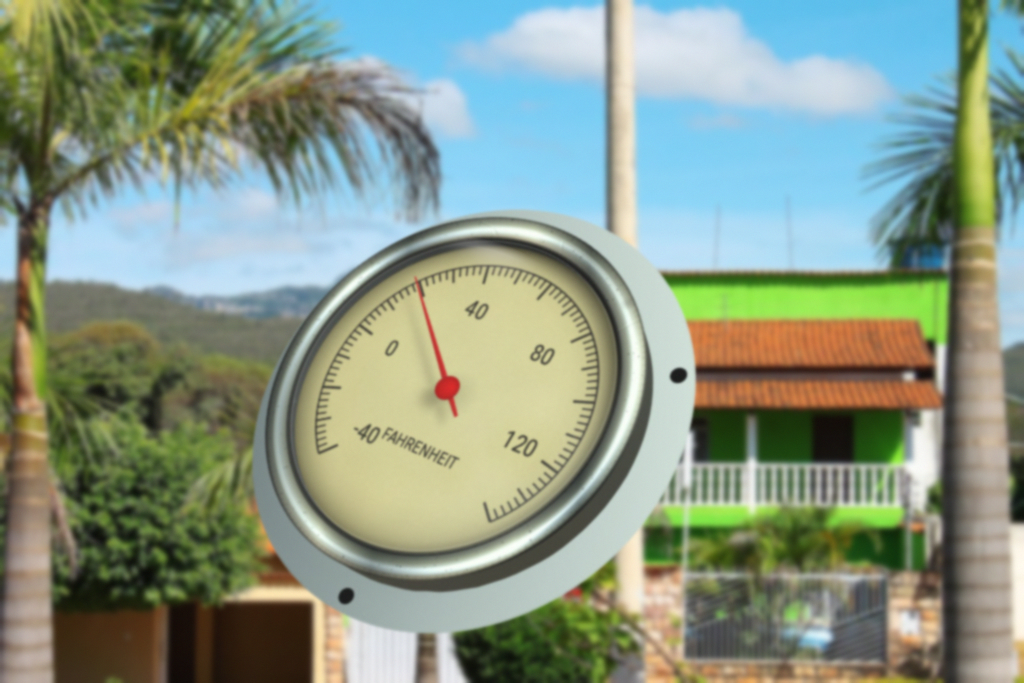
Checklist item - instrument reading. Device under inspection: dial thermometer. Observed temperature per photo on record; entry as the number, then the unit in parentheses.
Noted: 20 (°F)
